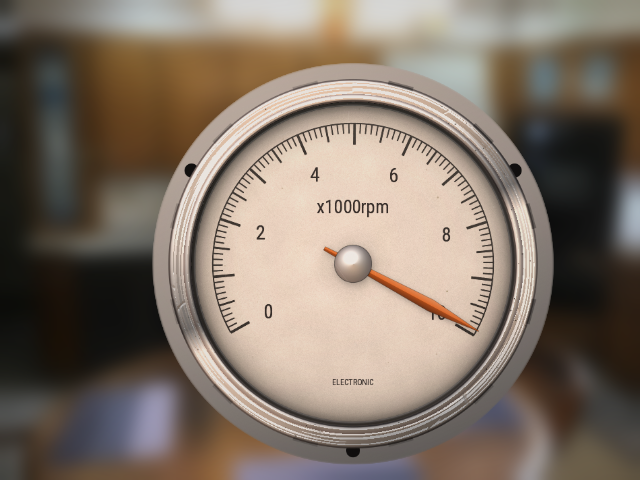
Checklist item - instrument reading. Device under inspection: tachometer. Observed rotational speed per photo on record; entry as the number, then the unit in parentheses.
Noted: 9900 (rpm)
